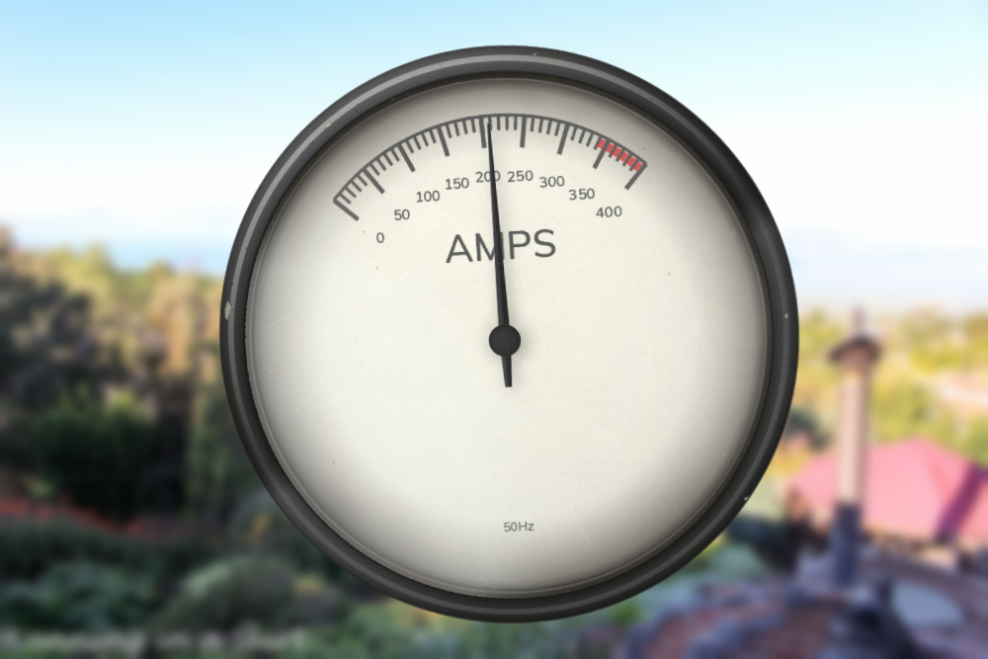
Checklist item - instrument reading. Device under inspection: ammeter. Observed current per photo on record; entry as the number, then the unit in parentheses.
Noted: 210 (A)
